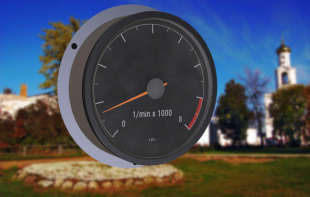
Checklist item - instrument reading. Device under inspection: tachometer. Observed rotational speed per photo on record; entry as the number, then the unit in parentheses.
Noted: 750 (rpm)
